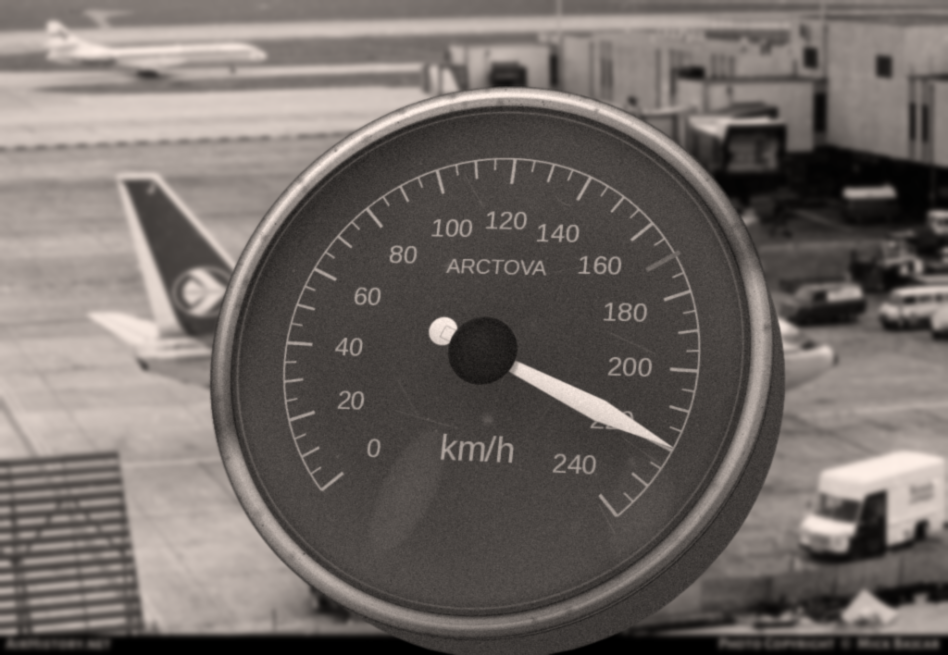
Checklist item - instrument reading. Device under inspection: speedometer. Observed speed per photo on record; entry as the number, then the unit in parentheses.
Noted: 220 (km/h)
